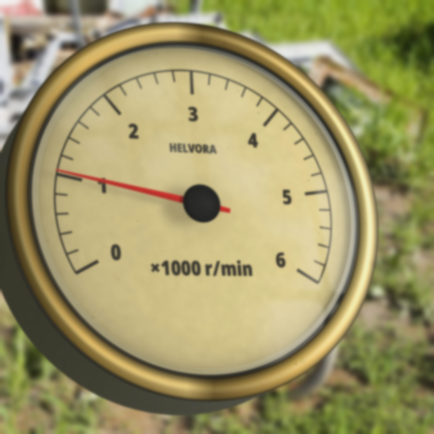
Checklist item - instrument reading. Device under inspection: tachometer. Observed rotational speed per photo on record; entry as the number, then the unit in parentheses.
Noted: 1000 (rpm)
